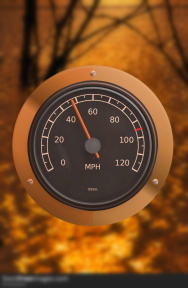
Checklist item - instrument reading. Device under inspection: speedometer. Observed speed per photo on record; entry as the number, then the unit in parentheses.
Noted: 47.5 (mph)
